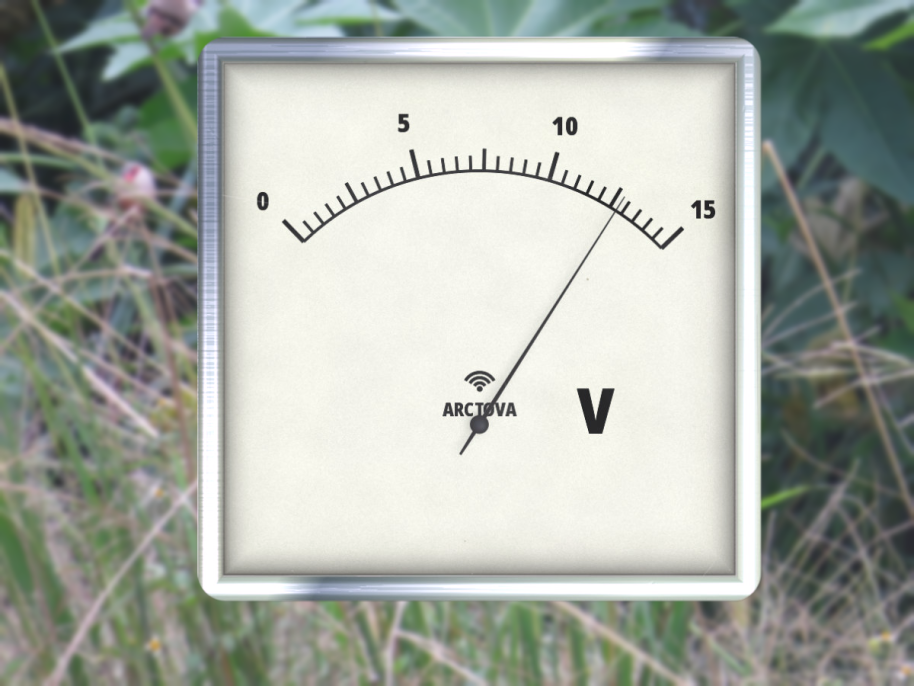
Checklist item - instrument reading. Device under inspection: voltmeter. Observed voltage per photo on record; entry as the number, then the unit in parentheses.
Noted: 12.75 (V)
